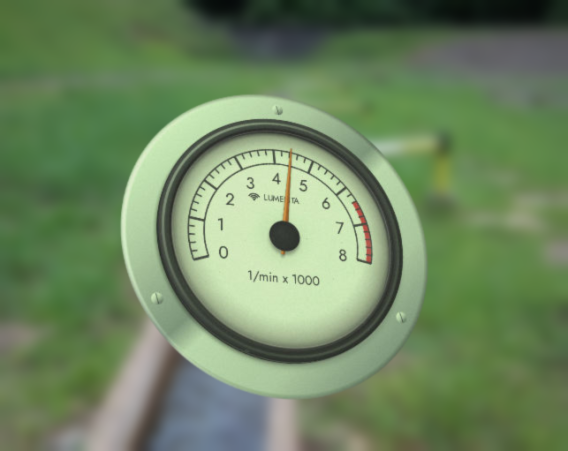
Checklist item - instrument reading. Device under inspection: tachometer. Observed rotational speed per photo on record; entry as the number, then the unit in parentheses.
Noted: 4400 (rpm)
